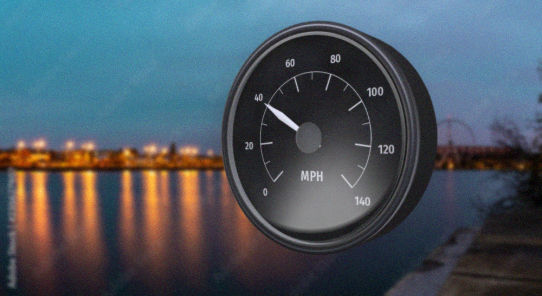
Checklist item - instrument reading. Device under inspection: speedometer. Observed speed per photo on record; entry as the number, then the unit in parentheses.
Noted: 40 (mph)
